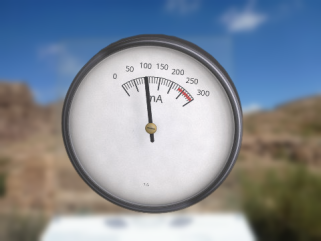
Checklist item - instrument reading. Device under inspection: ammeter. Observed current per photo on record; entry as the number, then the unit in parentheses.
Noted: 100 (mA)
